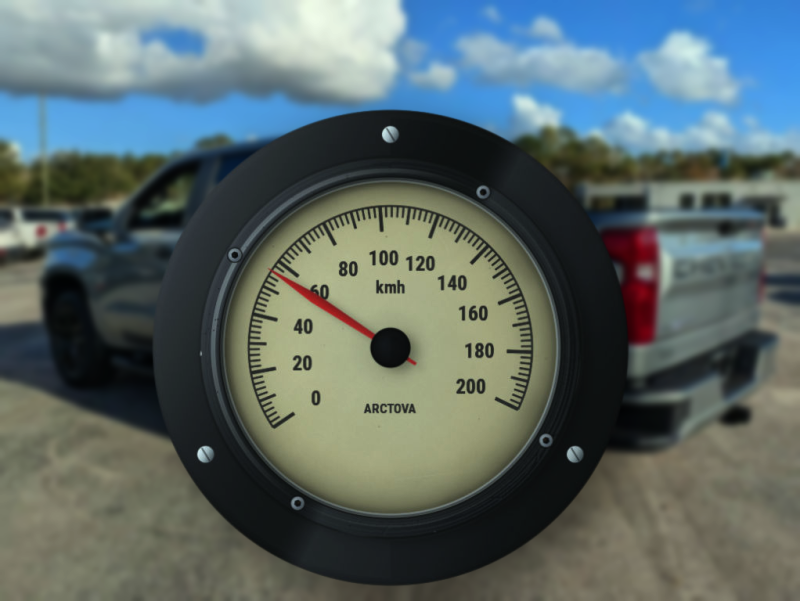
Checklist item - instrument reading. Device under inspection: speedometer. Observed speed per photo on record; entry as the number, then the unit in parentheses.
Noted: 56 (km/h)
